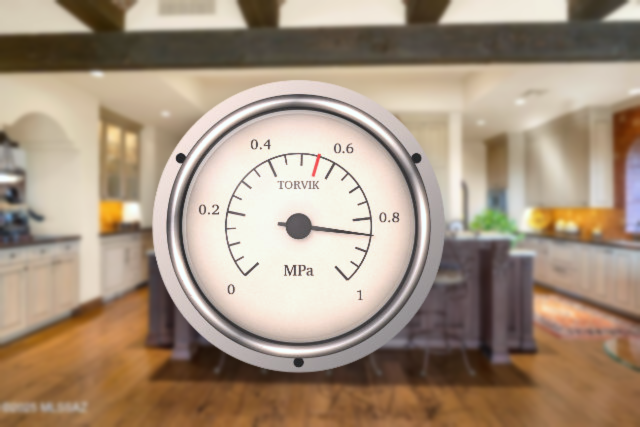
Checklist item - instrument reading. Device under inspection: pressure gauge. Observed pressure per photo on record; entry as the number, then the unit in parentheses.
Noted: 0.85 (MPa)
